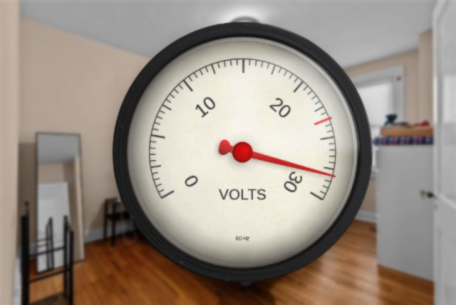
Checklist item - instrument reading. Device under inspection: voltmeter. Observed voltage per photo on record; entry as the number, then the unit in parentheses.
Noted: 28 (V)
